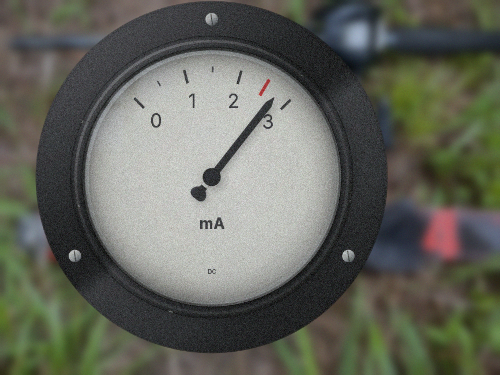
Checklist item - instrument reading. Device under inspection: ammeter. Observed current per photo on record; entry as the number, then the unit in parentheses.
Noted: 2.75 (mA)
